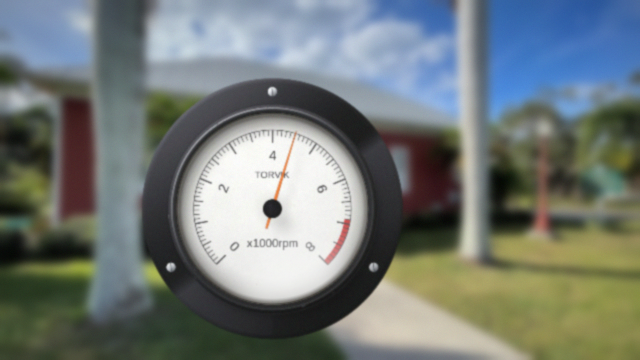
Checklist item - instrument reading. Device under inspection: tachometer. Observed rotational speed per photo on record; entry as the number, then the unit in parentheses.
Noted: 4500 (rpm)
